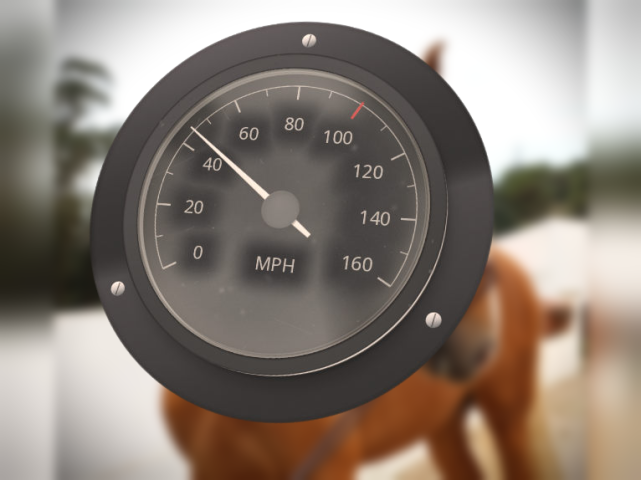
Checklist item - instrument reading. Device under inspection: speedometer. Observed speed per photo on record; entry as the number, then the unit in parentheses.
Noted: 45 (mph)
